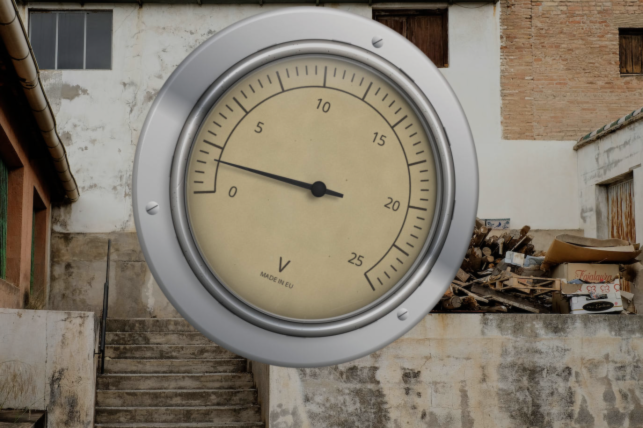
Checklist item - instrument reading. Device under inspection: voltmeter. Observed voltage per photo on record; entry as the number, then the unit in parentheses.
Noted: 1.75 (V)
